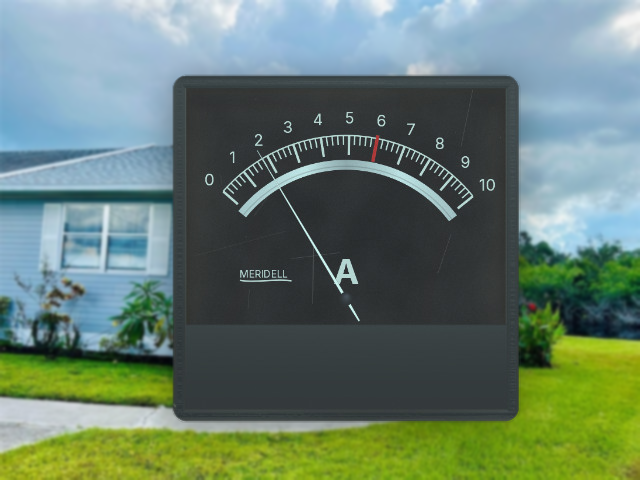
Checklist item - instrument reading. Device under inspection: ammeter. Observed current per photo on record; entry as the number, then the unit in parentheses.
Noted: 1.8 (A)
